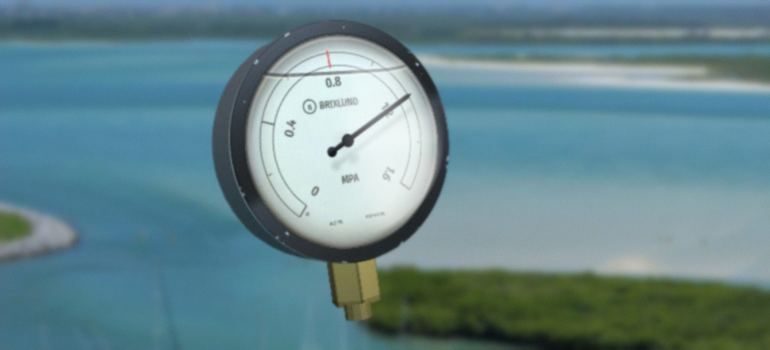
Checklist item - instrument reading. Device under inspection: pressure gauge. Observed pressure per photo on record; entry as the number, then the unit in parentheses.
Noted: 1.2 (MPa)
